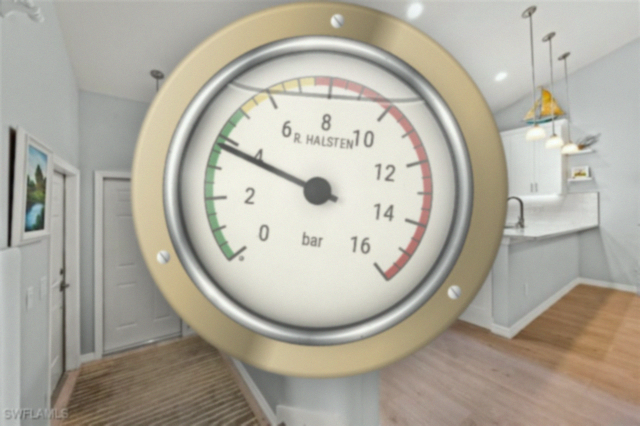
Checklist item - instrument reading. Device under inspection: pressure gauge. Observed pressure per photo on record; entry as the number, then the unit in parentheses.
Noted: 3.75 (bar)
